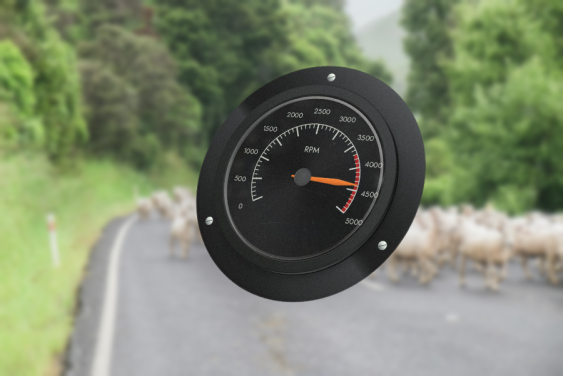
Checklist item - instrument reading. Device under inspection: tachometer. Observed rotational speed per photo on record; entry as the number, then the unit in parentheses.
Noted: 4400 (rpm)
